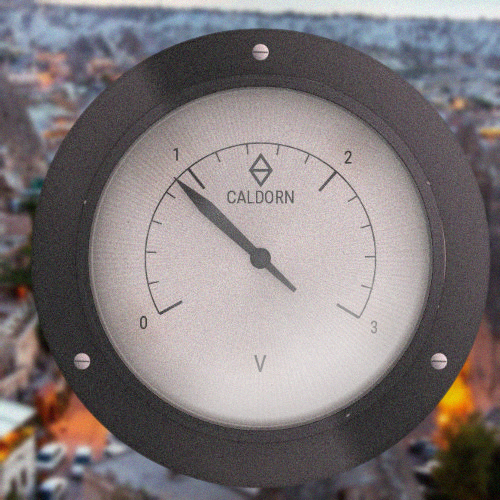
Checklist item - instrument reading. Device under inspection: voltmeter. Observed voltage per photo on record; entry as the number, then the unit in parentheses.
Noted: 0.9 (V)
